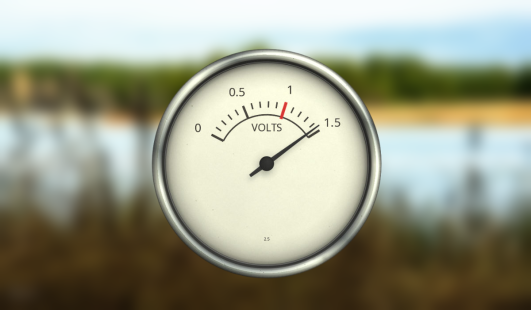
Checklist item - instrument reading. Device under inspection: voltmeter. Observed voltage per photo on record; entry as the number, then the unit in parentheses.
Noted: 1.45 (V)
